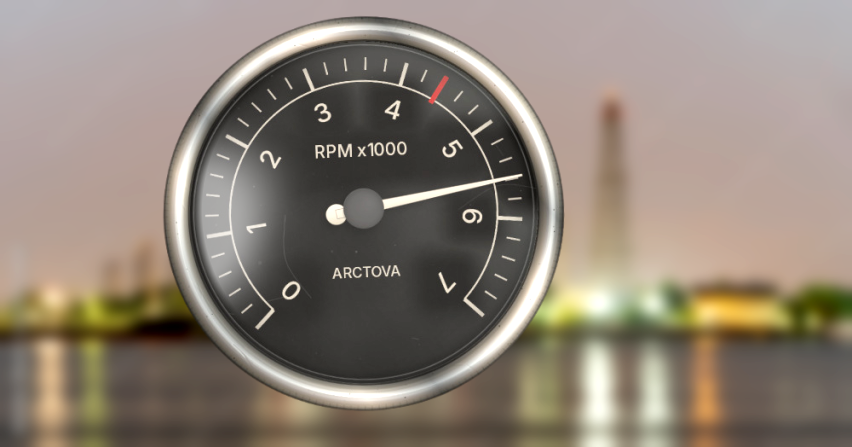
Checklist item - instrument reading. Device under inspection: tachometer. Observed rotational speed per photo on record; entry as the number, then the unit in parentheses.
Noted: 5600 (rpm)
